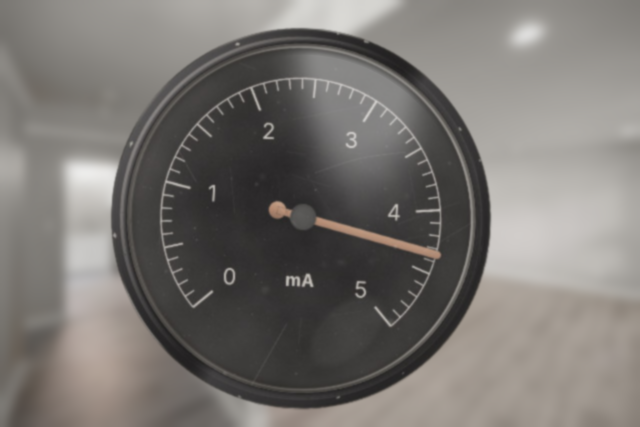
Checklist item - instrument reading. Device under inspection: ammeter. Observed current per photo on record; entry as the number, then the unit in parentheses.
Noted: 4.35 (mA)
